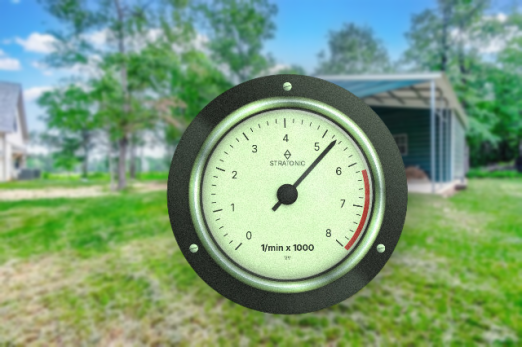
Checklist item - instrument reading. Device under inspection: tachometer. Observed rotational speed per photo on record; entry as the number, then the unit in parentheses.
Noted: 5300 (rpm)
